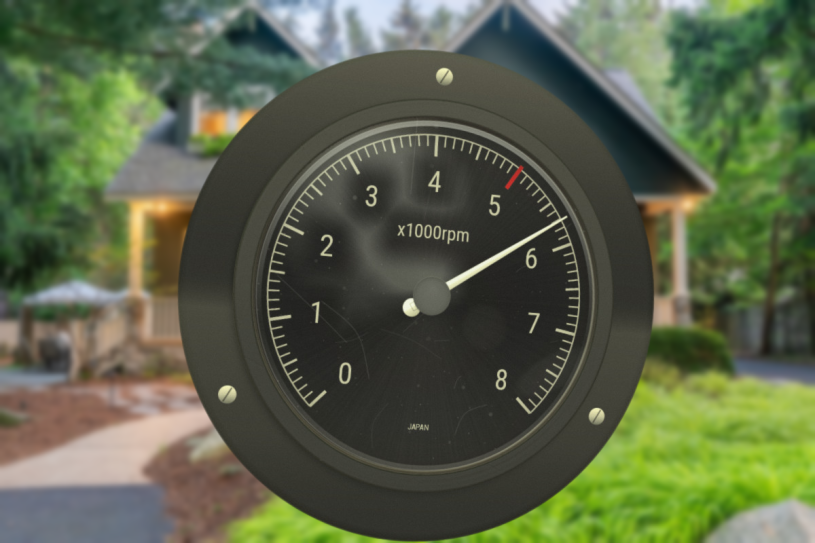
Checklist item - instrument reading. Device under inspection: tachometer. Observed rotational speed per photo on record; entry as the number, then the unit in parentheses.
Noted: 5700 (rpm)
